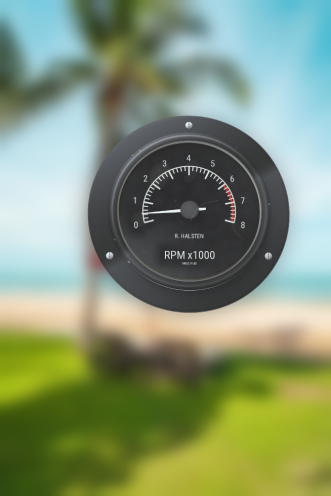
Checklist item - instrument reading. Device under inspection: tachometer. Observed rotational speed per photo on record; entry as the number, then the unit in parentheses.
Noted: 400 (rpm)
